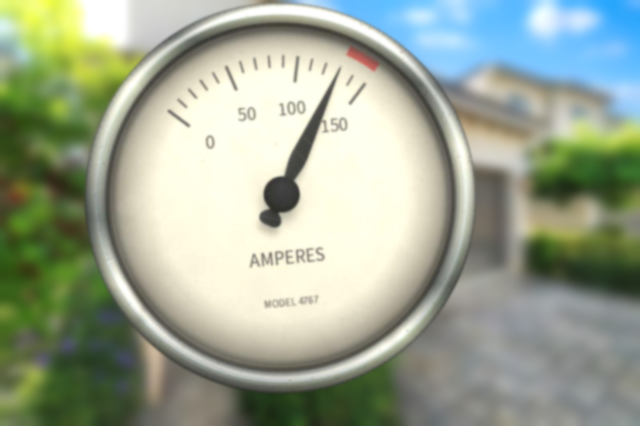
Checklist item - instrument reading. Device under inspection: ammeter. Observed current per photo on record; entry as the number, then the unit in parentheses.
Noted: 130 (A)
